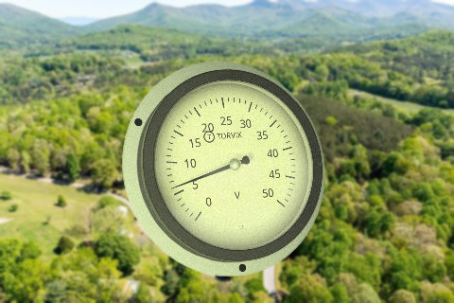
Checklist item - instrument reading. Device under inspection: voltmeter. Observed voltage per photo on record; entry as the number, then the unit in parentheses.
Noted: 6 (V)
